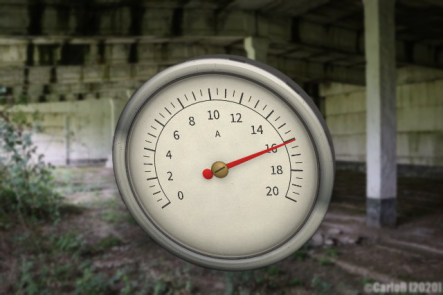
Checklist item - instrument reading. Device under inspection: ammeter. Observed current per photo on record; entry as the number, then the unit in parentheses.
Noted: 16 (A)
